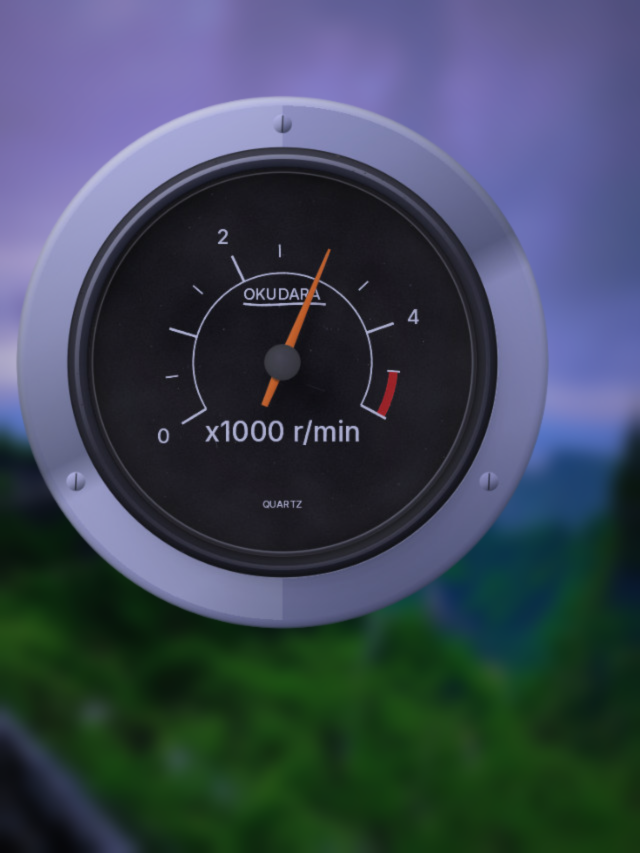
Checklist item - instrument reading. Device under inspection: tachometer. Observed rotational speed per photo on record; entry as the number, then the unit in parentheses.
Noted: 3000 (rpm)
